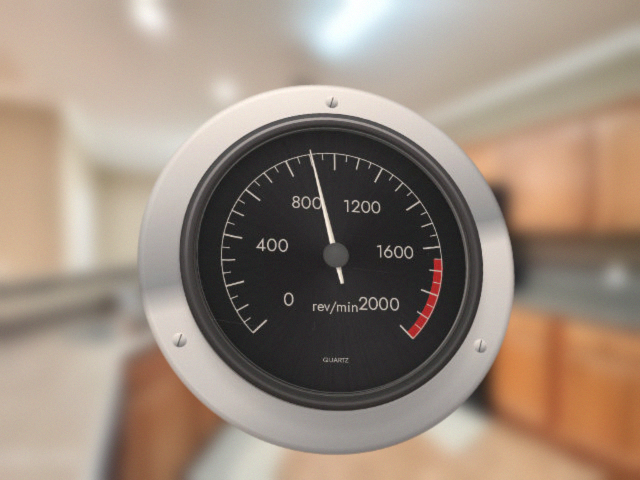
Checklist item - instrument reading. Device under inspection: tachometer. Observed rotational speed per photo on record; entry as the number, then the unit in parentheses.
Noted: 900 (rpm)
